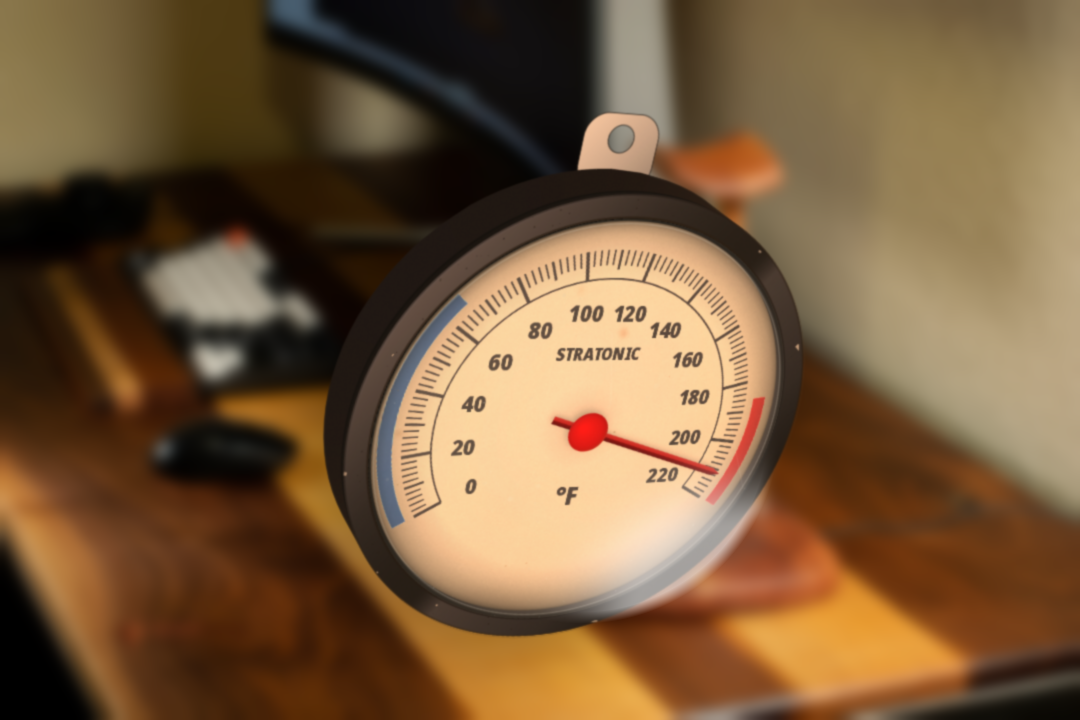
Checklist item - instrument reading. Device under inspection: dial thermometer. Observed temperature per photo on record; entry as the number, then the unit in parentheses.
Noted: 210 (°F)
